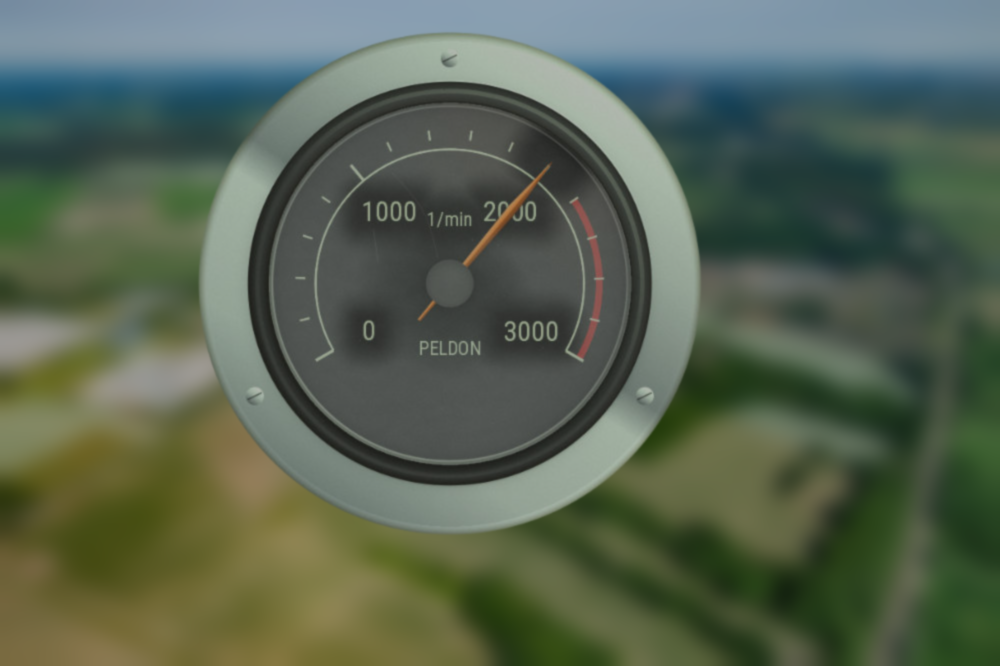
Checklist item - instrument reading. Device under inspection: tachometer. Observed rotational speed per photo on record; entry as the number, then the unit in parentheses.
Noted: 2000 (rpm)
